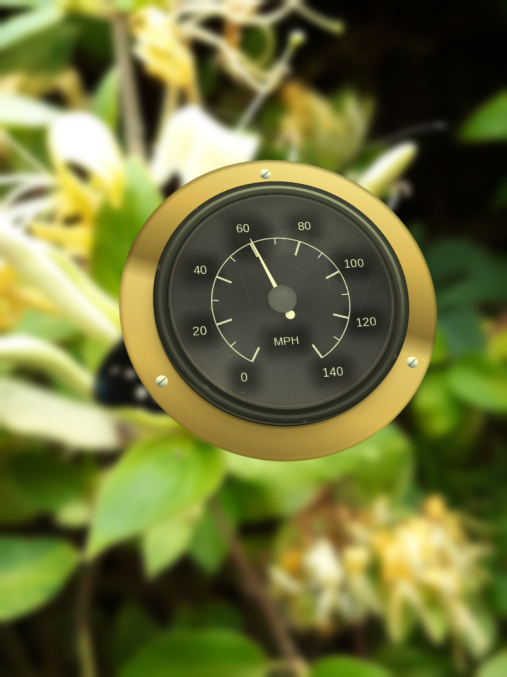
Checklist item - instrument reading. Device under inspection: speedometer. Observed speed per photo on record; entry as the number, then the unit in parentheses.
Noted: 60 (mph)
